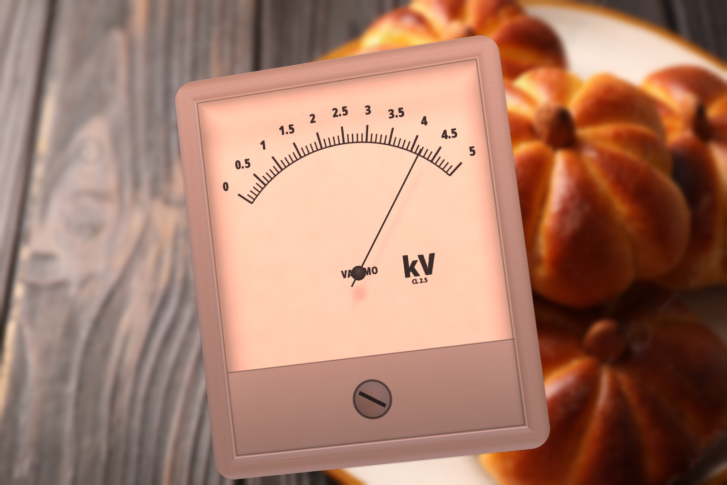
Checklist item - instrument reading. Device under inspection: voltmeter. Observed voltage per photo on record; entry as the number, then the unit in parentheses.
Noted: 4.2 (kV)
